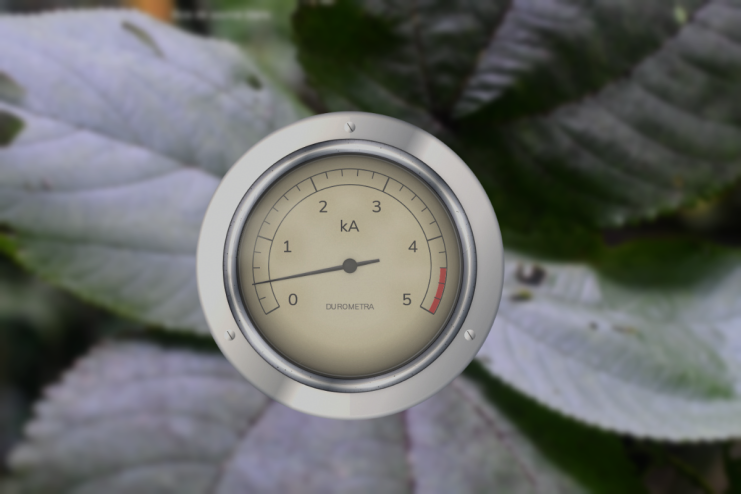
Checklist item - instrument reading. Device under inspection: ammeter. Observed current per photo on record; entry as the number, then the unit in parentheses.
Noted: 0.4 (kA)
